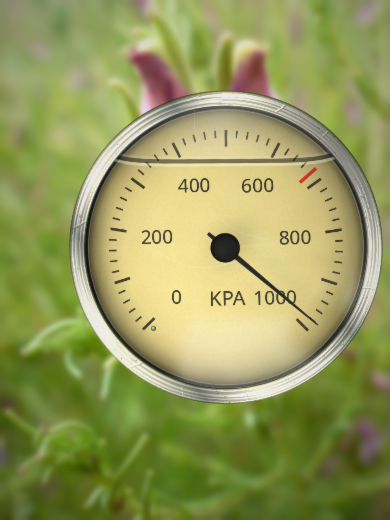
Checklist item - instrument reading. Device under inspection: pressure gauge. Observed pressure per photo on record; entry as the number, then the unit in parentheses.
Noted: 980 (kPa)
